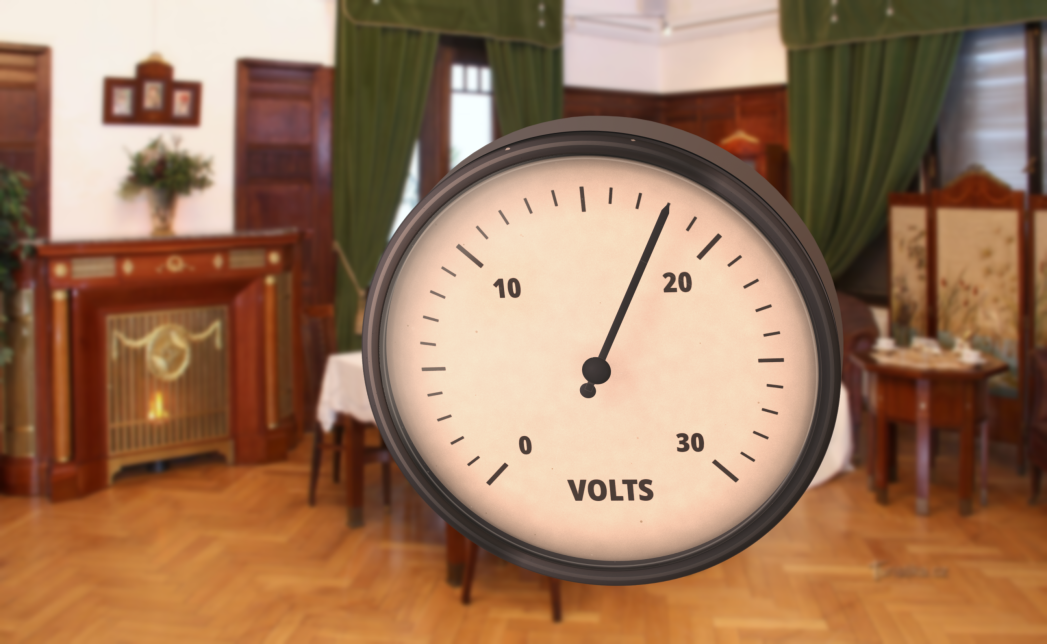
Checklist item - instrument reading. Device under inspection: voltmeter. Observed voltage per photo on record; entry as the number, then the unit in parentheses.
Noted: 18 (V)
